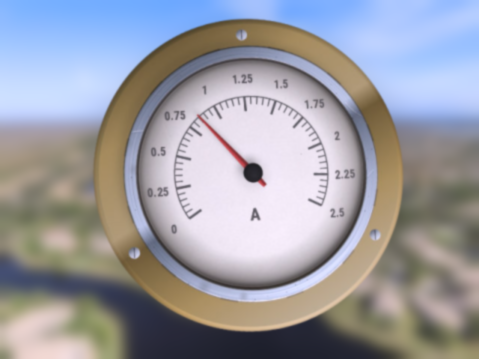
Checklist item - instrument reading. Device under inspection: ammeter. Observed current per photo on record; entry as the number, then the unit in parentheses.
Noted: 0.85 (A)
